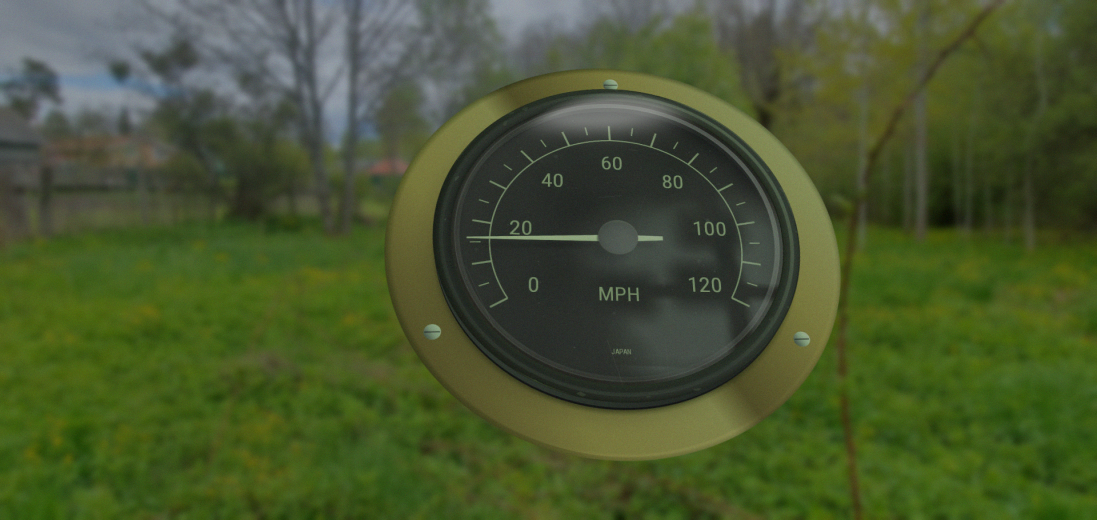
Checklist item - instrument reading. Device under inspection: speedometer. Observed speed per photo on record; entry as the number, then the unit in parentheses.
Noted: 15 (mph)
